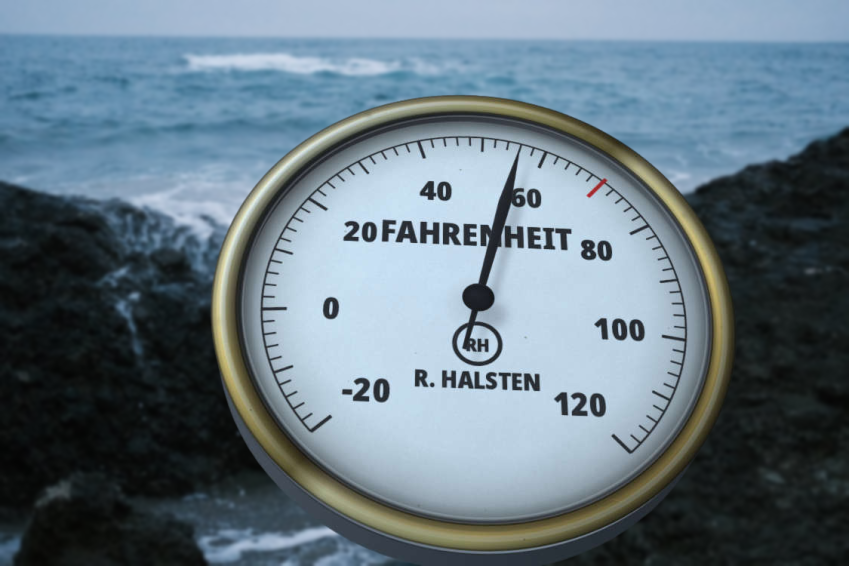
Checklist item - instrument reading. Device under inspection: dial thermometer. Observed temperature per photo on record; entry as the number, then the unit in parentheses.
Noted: 56 (°F)
